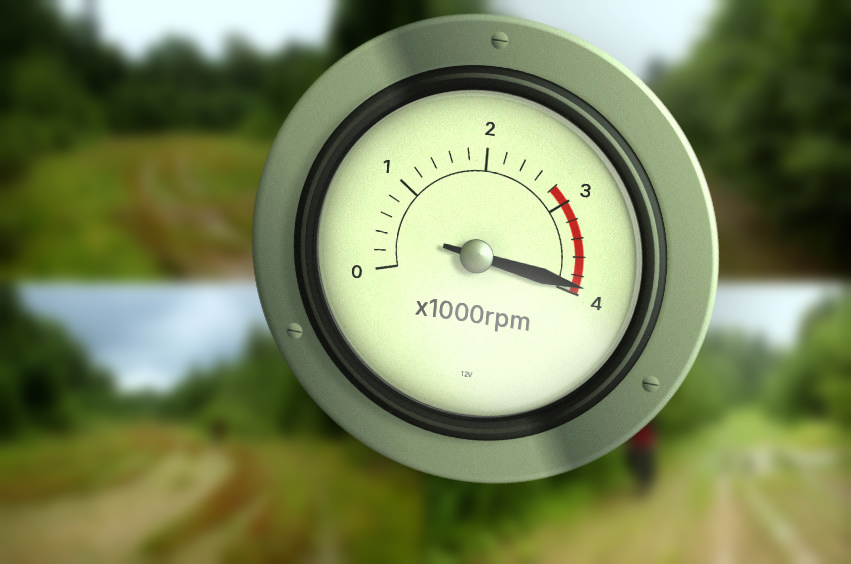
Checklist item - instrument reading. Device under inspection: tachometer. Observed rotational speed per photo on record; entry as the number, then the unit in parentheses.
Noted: 3900 (rpm)
